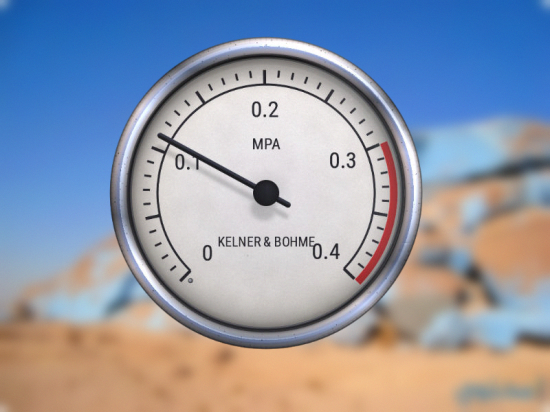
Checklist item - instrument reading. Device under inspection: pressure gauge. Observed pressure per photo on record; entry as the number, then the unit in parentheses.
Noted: 0.11 (MPa)
